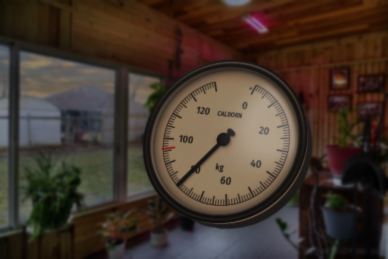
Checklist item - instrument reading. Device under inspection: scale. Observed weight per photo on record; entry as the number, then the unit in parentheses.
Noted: 80 (kg)
